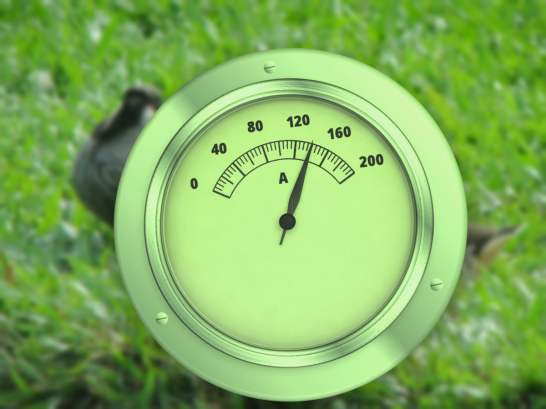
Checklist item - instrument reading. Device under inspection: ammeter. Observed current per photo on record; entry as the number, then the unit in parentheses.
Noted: 140 (A)
